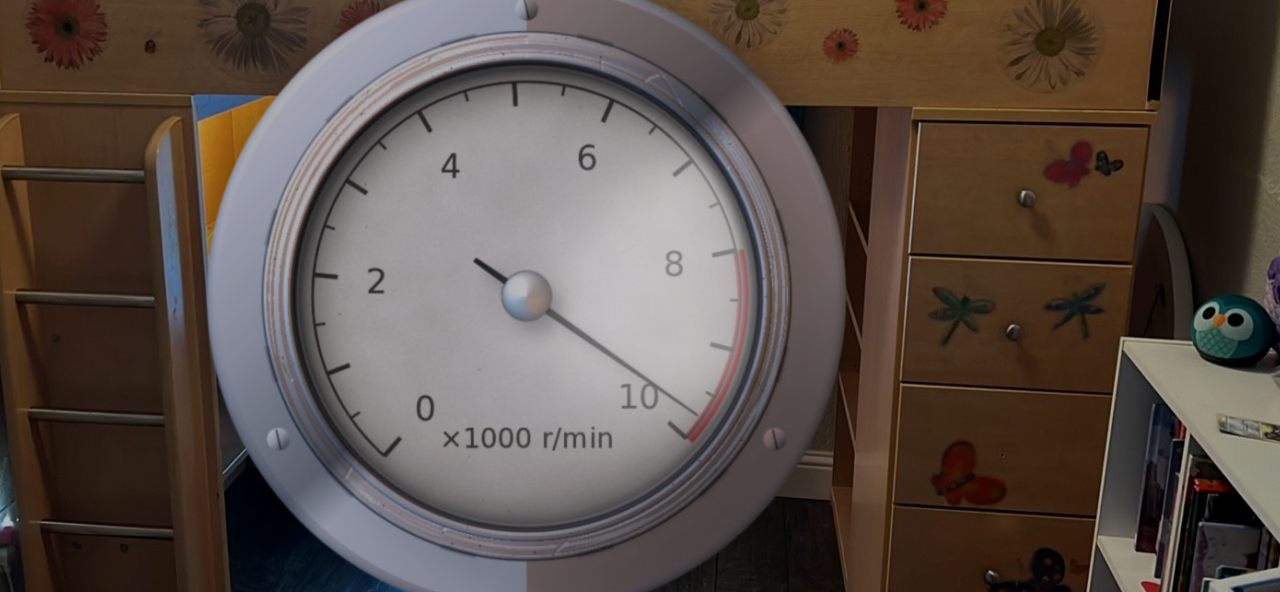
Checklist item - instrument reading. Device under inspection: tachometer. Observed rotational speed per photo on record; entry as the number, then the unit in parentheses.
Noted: 9750 (rpm)
